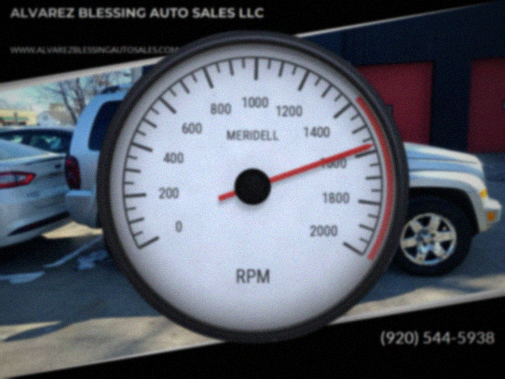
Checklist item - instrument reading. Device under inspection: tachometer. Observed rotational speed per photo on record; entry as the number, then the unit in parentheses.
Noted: 1575 (rpm)
